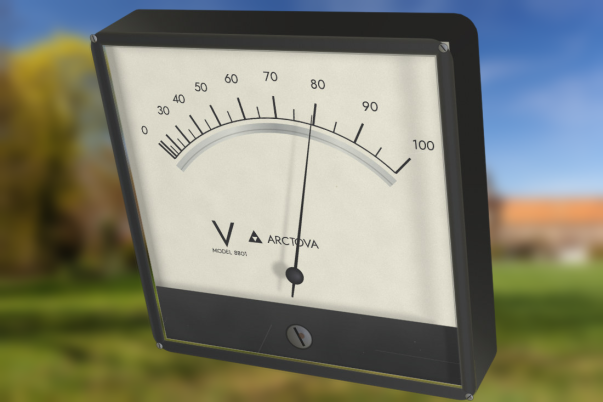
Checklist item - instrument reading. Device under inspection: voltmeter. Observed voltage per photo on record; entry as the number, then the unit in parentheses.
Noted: 80 (V)
